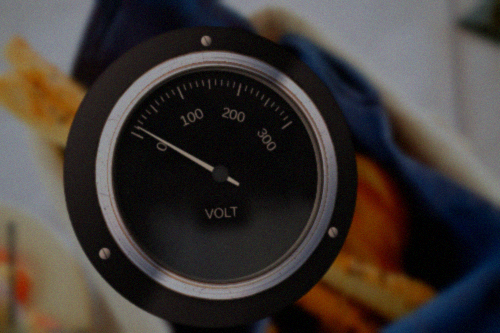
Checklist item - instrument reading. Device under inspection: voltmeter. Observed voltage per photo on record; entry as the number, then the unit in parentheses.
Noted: 10 (V)
